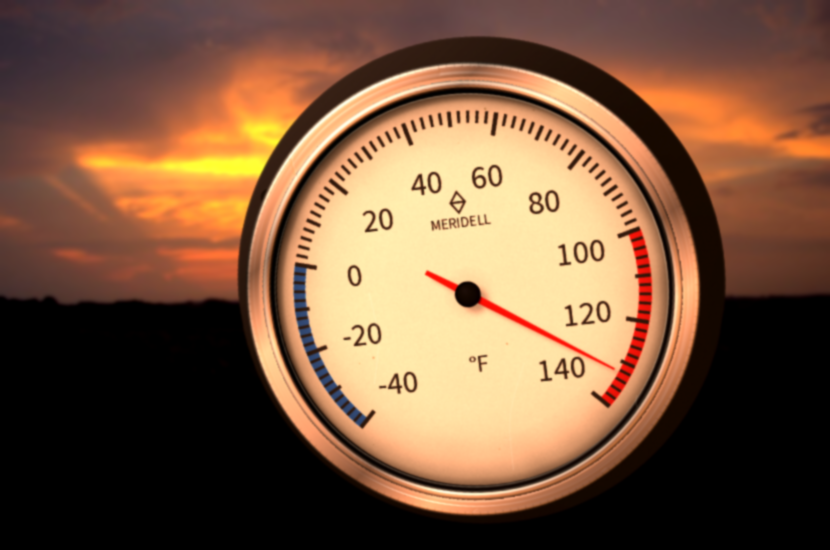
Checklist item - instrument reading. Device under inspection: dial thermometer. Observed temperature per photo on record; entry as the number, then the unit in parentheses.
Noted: 132 (°F)
